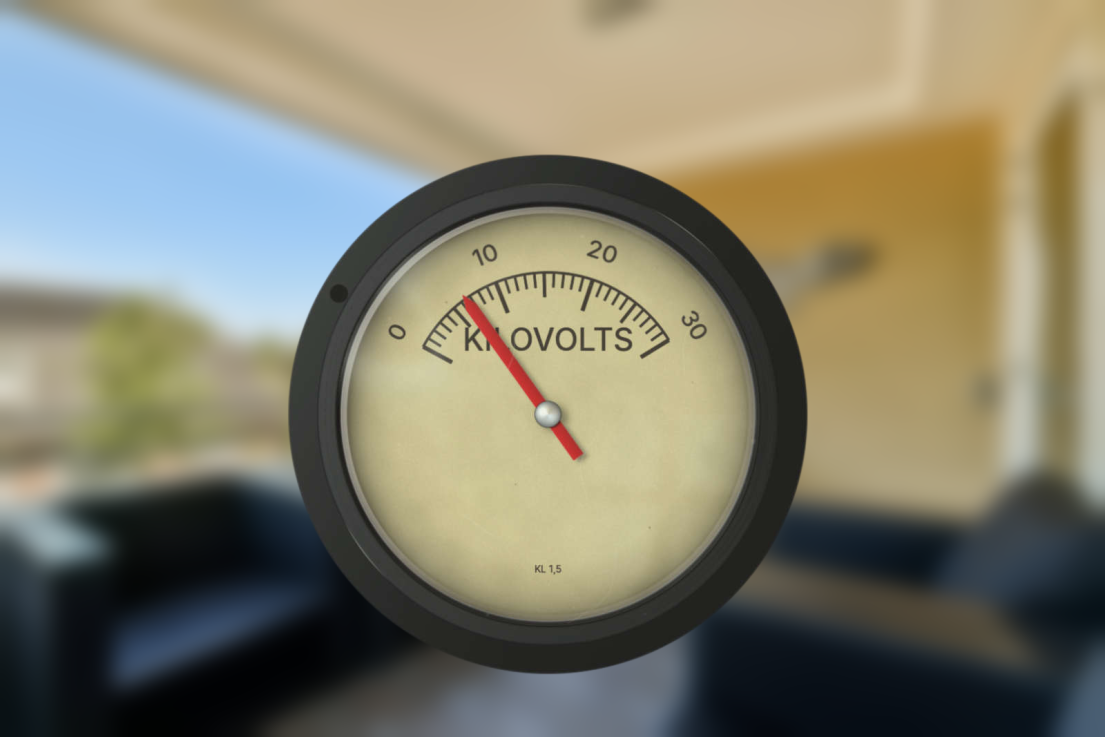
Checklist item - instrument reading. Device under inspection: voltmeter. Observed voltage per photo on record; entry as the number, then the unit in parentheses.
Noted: 6.5 (kV)
